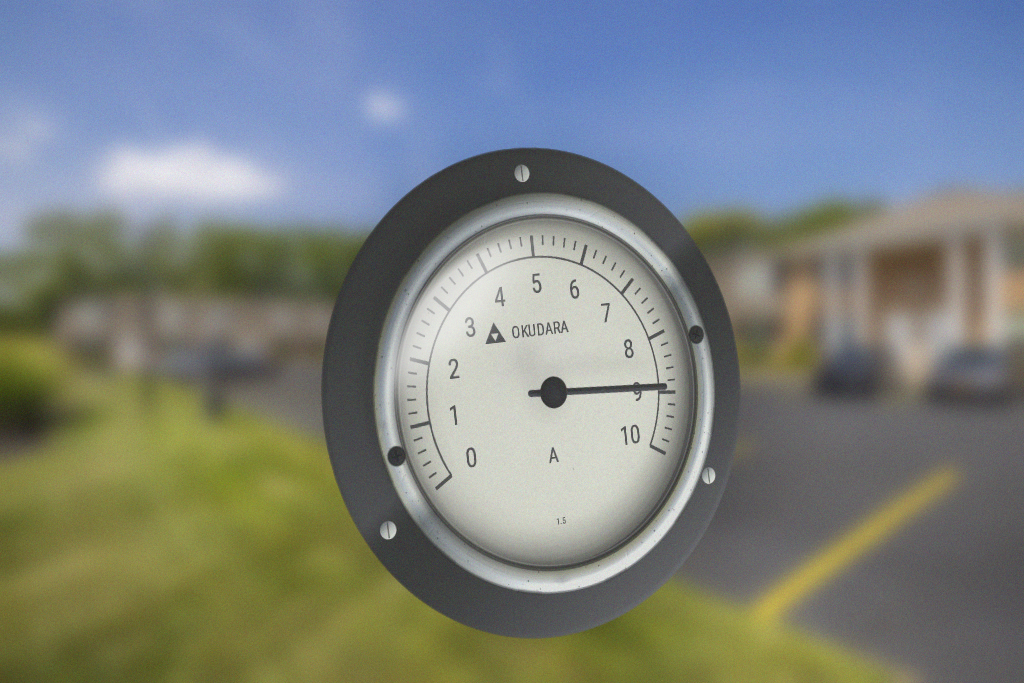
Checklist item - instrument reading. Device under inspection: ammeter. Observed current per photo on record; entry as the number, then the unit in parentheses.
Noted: 8.9 (A)
